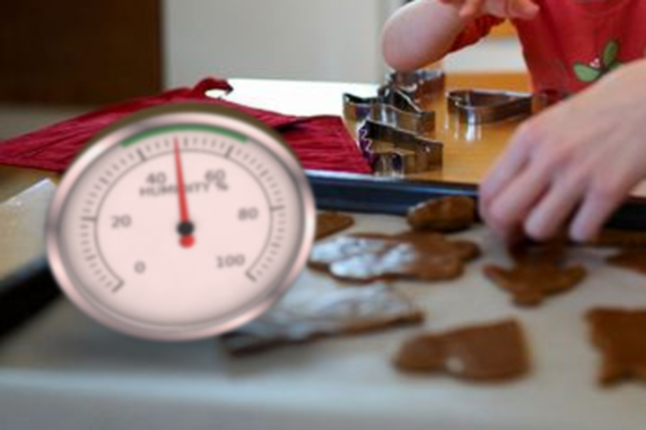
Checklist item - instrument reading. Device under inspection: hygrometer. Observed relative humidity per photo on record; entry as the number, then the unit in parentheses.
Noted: 48 (%)
